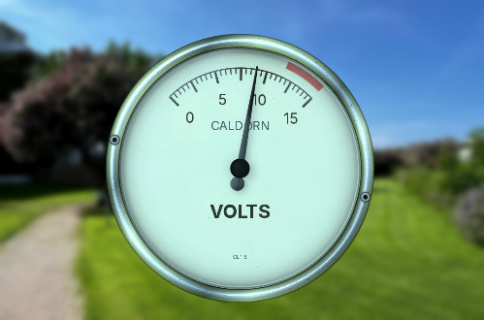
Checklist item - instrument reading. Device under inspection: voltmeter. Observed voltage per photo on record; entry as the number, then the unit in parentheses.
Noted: 9 (V)
